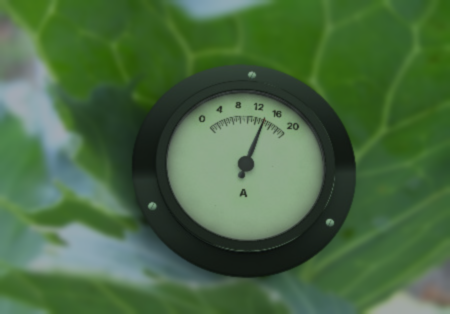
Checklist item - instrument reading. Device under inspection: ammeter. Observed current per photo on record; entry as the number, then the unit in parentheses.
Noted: 14 (A)
